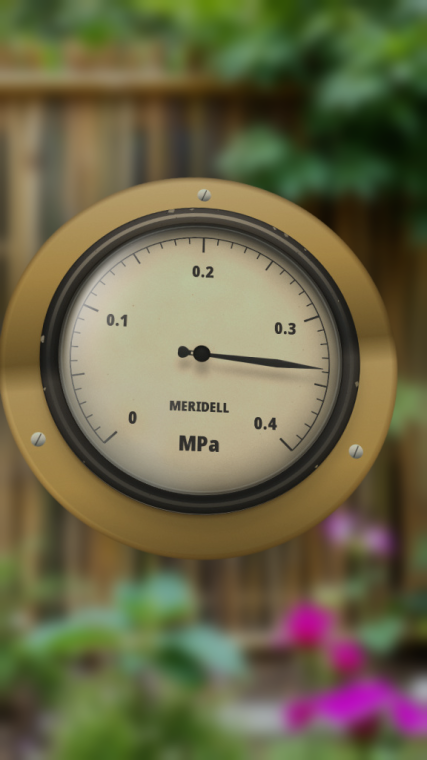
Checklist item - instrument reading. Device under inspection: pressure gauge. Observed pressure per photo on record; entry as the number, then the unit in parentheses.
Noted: 0.34 (MPa)
